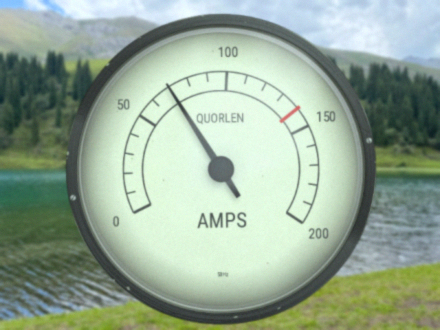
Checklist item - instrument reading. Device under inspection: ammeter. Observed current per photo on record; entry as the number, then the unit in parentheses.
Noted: 70 (A)
